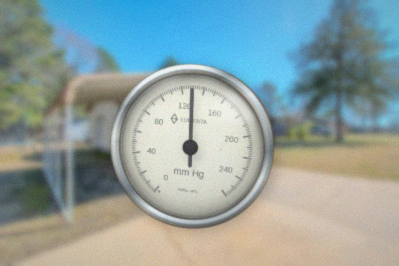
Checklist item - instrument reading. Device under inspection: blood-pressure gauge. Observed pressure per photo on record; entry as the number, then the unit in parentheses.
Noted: 130 (mmHg)
